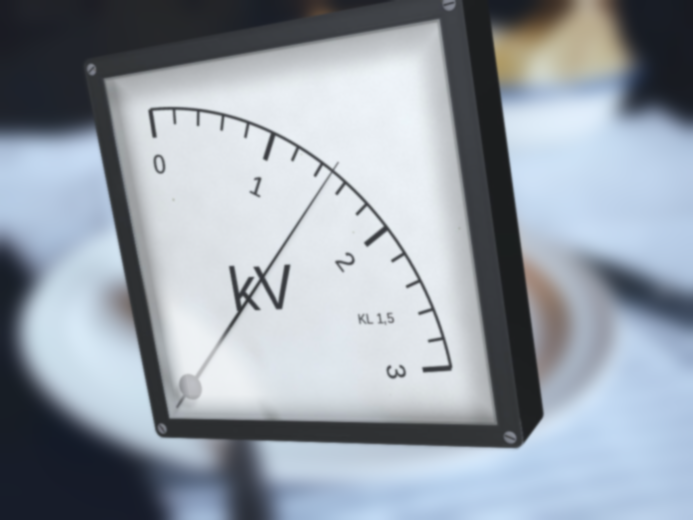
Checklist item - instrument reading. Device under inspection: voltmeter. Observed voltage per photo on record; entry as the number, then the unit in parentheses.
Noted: 1.5 (kV)
